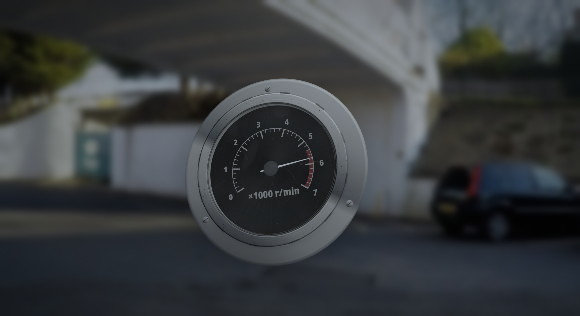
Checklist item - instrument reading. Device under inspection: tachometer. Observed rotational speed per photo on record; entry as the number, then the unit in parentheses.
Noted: 5800 (rpm)
